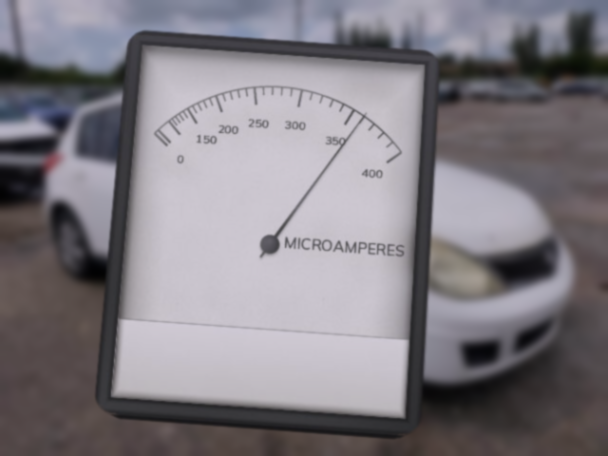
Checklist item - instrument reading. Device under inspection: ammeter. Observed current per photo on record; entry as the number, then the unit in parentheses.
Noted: 360 (µA)
